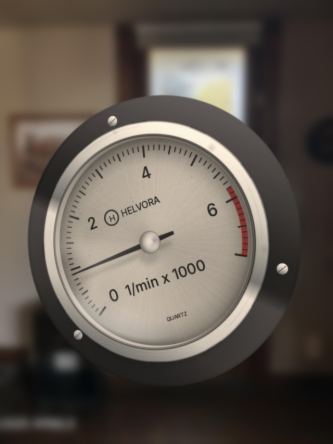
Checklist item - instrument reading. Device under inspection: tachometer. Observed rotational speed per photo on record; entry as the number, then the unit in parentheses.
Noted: 900 (rpm)
